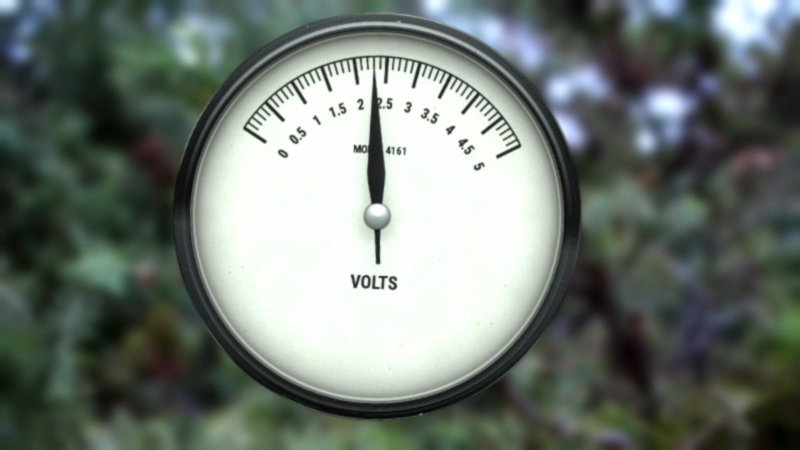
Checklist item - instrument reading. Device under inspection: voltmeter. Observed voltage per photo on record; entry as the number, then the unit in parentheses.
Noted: 2.3 (V)
